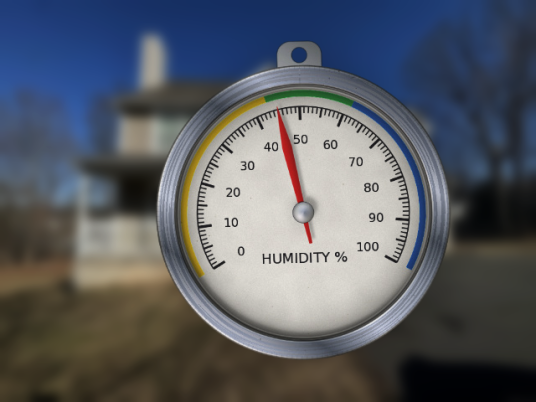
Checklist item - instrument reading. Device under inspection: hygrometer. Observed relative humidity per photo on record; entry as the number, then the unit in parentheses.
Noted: 45 (%)
